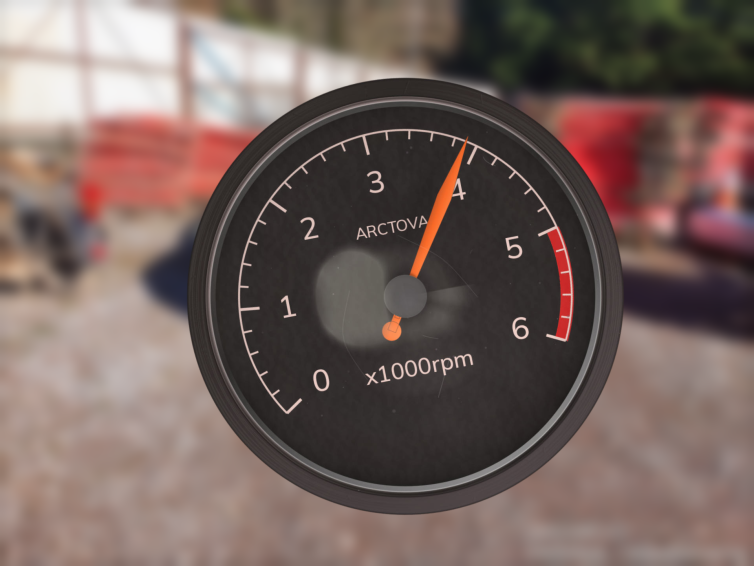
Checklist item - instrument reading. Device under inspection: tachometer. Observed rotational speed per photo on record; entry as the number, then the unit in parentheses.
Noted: 3900 (rpm)
